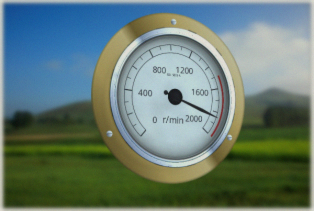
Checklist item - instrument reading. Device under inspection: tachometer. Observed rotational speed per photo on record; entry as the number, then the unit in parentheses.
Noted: 1850 (rpm)
